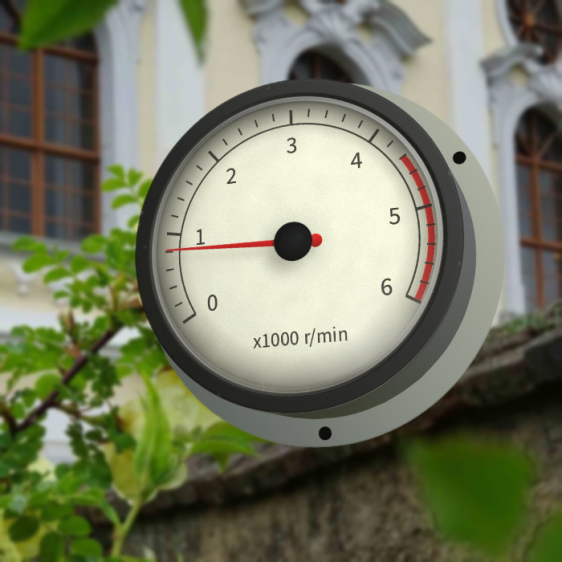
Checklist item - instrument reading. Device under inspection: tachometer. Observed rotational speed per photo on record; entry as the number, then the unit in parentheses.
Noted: 800 (rpm)
